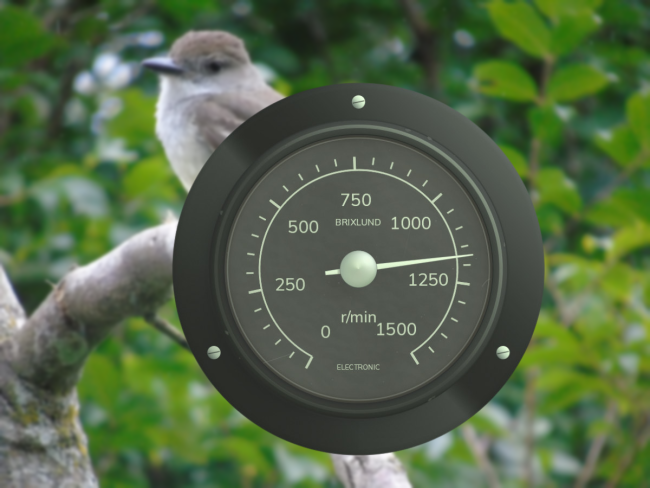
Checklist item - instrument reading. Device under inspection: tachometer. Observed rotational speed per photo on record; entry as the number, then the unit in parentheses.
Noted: 1175 (rpm)
